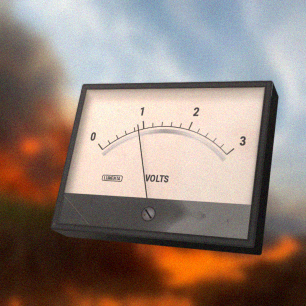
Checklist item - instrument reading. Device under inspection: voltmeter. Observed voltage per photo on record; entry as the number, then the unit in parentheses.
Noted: 0.9 (V)
